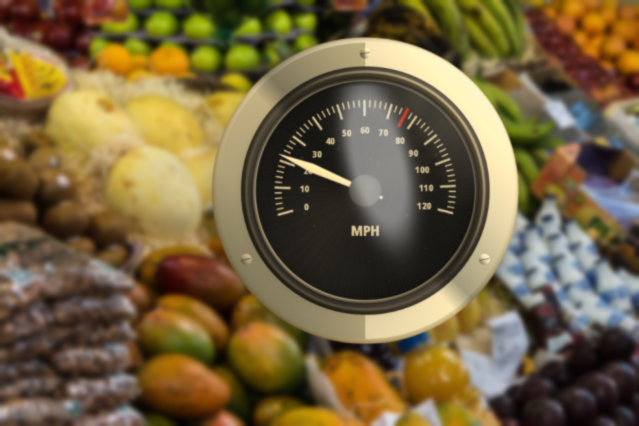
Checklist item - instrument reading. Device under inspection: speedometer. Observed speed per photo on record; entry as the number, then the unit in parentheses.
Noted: 22 (mph)
